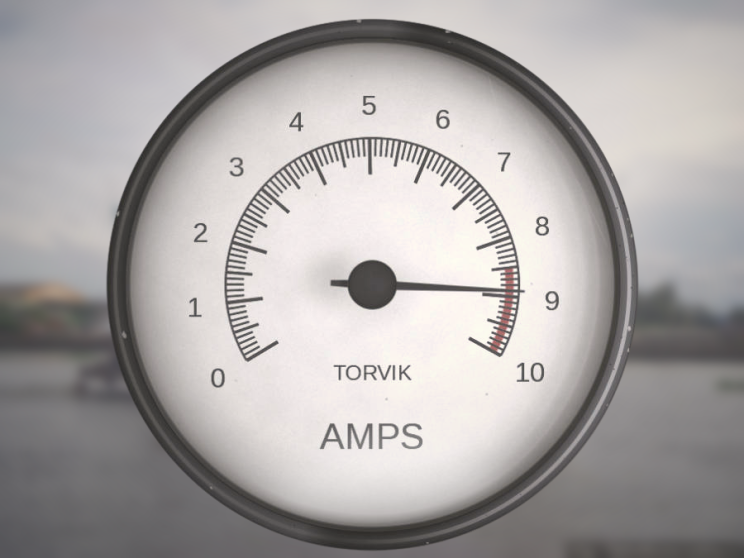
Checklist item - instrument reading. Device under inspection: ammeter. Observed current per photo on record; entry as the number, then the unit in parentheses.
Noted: 8.9 (A)
